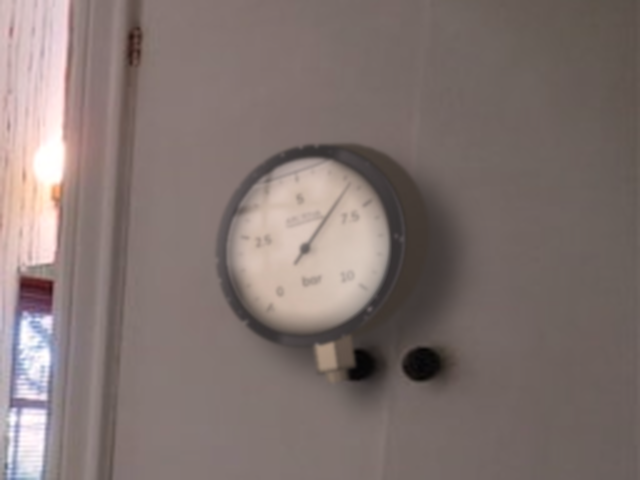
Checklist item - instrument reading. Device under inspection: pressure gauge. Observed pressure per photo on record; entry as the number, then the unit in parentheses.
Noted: 6.75 (bar)
